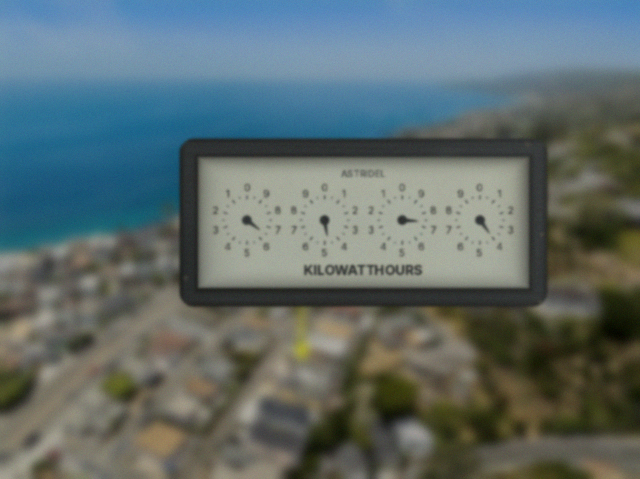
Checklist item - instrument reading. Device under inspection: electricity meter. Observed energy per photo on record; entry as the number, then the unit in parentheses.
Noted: 6474 (kWh)
